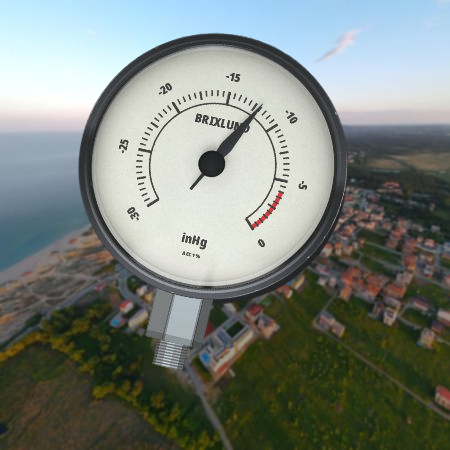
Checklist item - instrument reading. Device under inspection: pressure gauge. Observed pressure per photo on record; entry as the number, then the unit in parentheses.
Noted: -12 (inHg)
